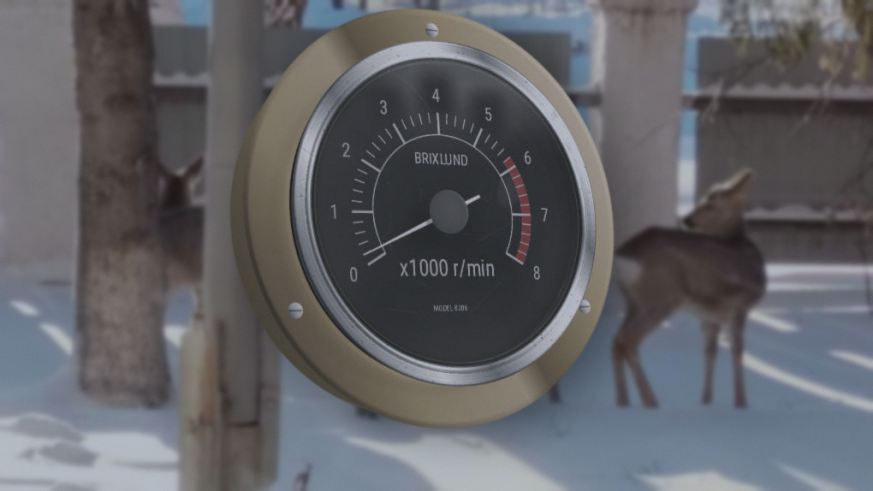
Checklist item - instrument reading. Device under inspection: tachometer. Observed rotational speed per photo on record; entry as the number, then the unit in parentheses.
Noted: 200 (rpm)
